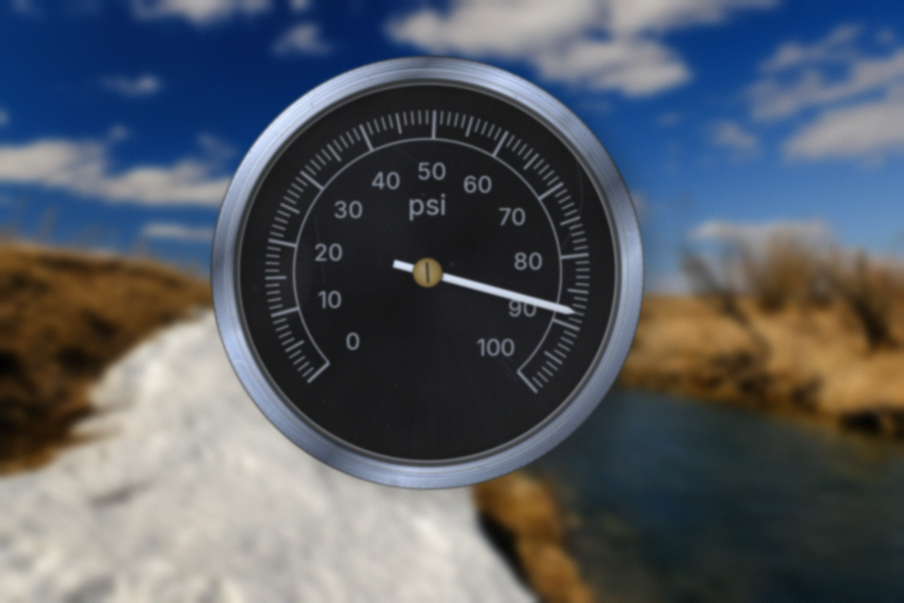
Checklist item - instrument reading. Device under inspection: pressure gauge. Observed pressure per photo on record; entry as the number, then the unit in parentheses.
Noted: 88 (psi)
